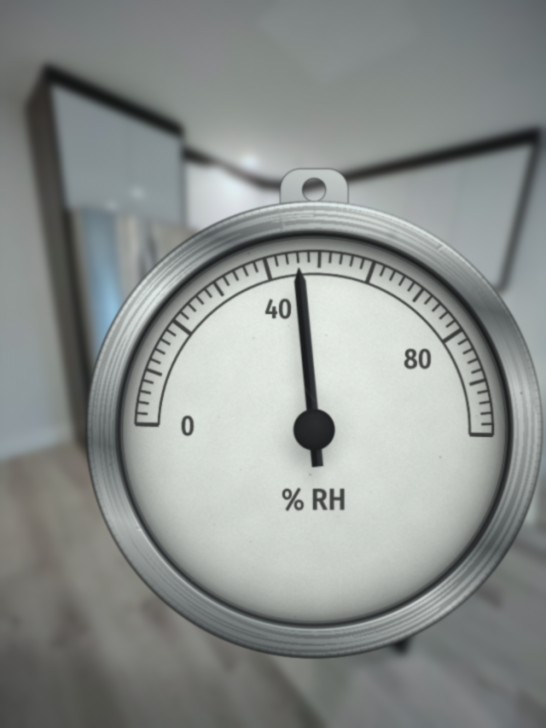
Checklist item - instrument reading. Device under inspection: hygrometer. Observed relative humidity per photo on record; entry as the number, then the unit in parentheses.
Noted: 46 (%)
